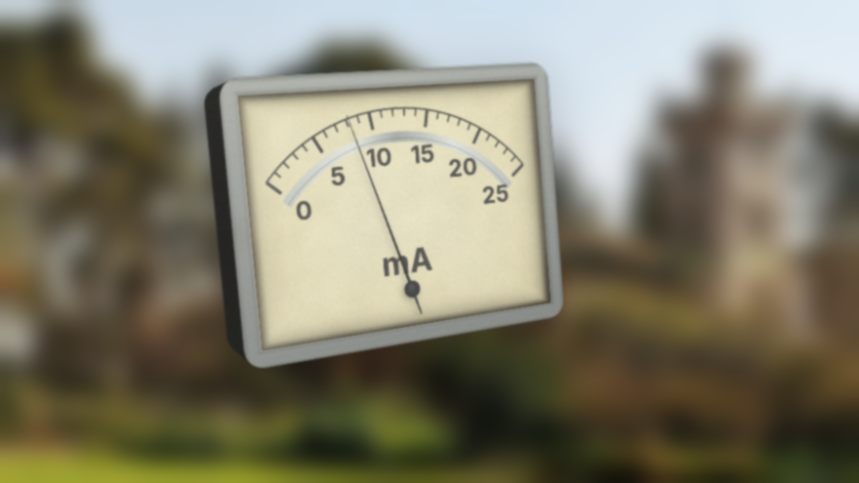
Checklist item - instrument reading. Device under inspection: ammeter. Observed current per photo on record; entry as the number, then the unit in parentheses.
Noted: 8 (mA)
